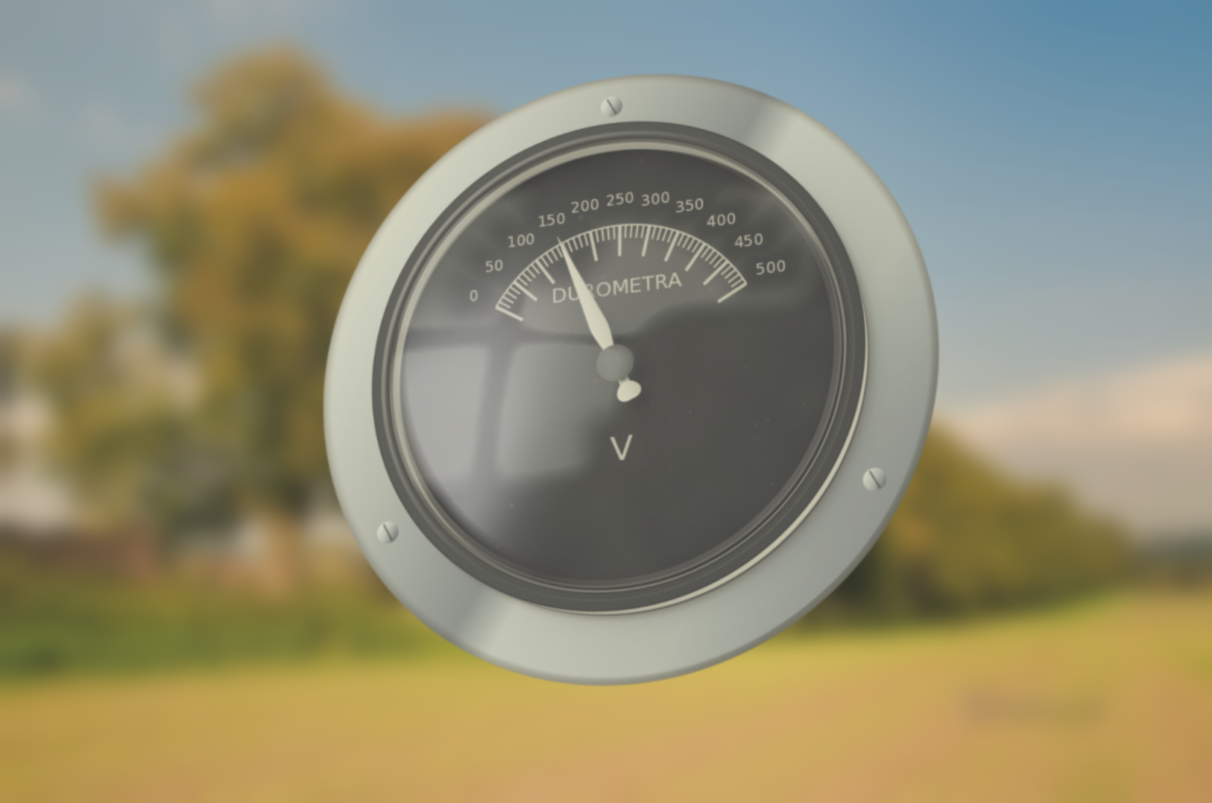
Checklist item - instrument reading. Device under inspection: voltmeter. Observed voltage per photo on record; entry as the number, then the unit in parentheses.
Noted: 150 (V)
